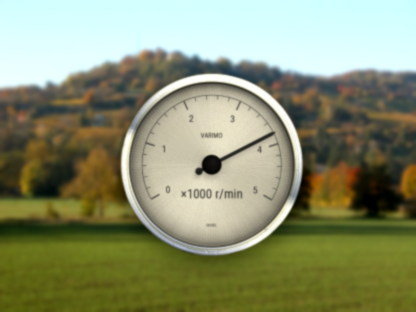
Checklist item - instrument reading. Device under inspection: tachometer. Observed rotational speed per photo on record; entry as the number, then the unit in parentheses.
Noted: 3800 (rpm)
